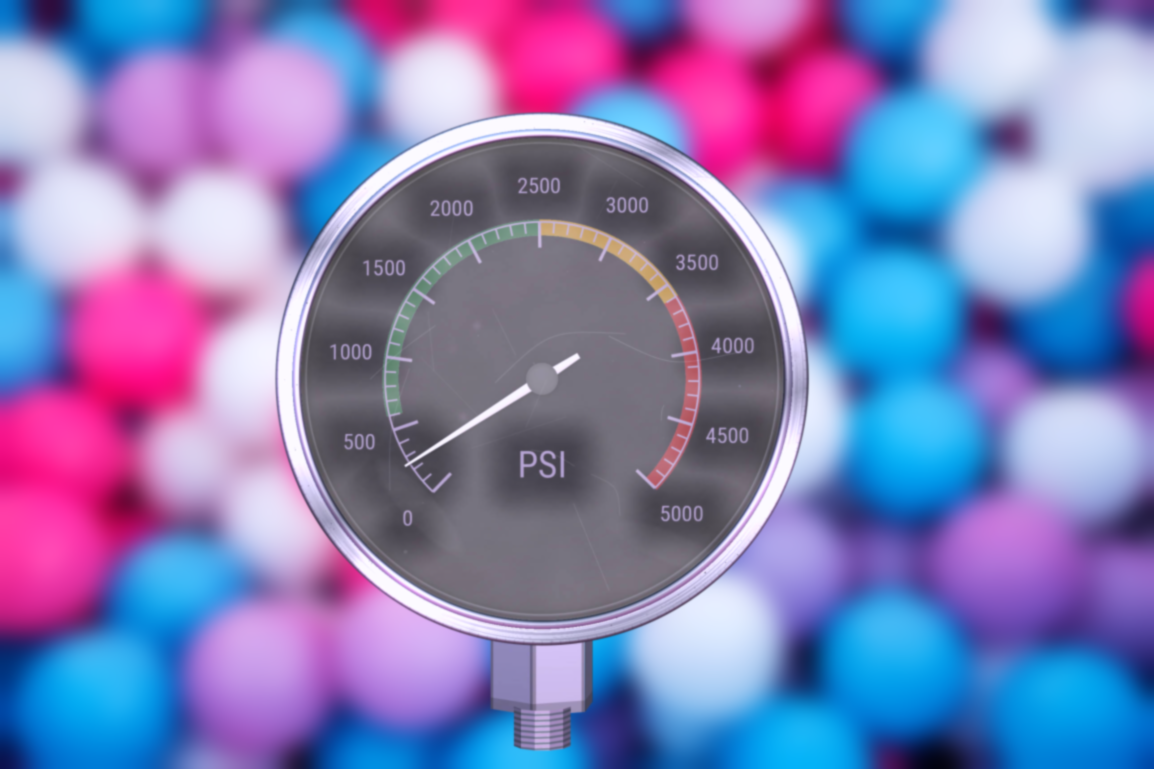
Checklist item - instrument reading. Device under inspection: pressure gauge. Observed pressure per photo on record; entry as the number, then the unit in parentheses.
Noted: 250 (psi)
